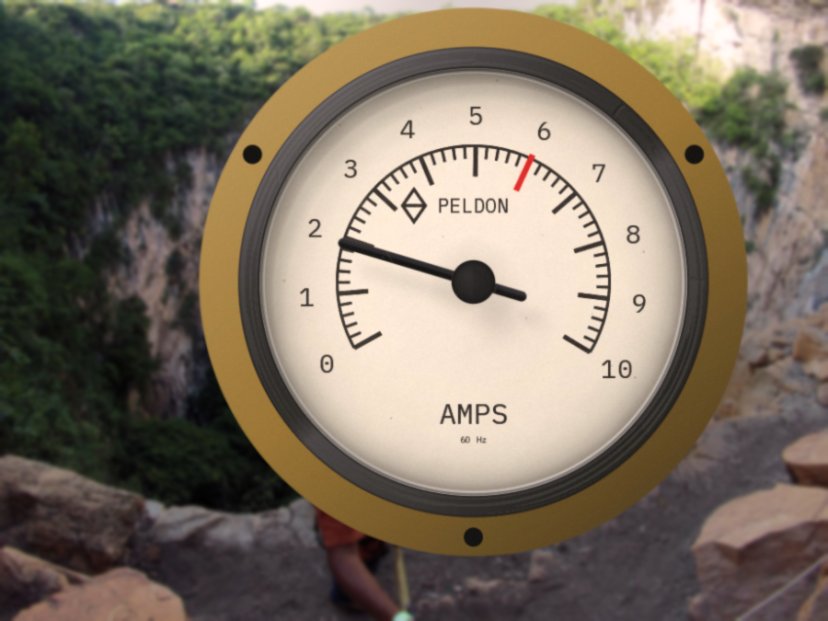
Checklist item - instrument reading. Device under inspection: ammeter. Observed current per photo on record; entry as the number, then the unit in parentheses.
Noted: 1.9 (A)
